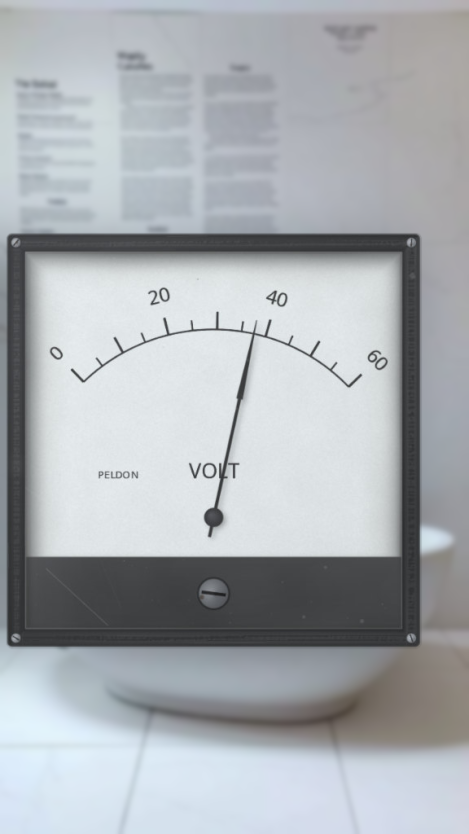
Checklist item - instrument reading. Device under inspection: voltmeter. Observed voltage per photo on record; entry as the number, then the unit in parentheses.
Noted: 37.5 (V)
